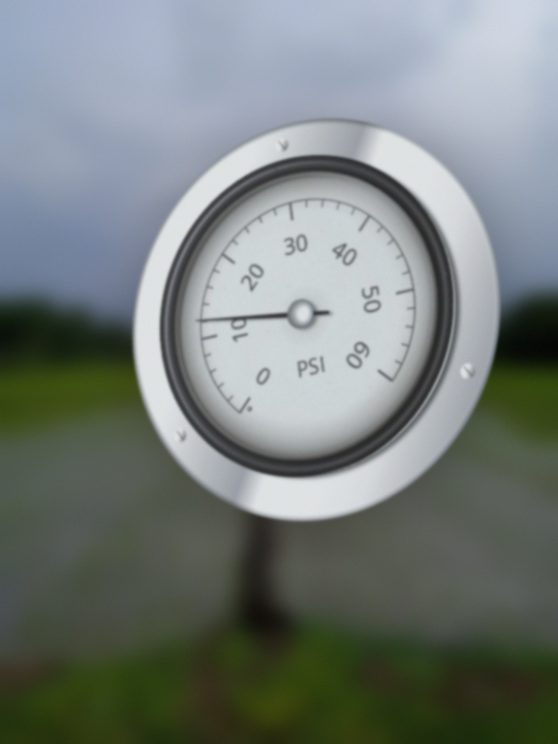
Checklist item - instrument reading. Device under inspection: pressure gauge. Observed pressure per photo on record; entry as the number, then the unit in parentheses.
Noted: 12 (psi)
